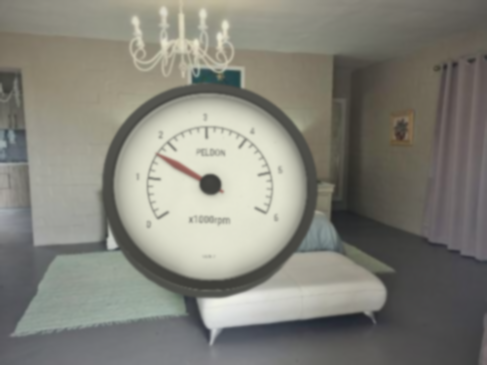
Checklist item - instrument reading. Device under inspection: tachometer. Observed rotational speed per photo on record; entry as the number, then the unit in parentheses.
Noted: 1600 (rpm)
